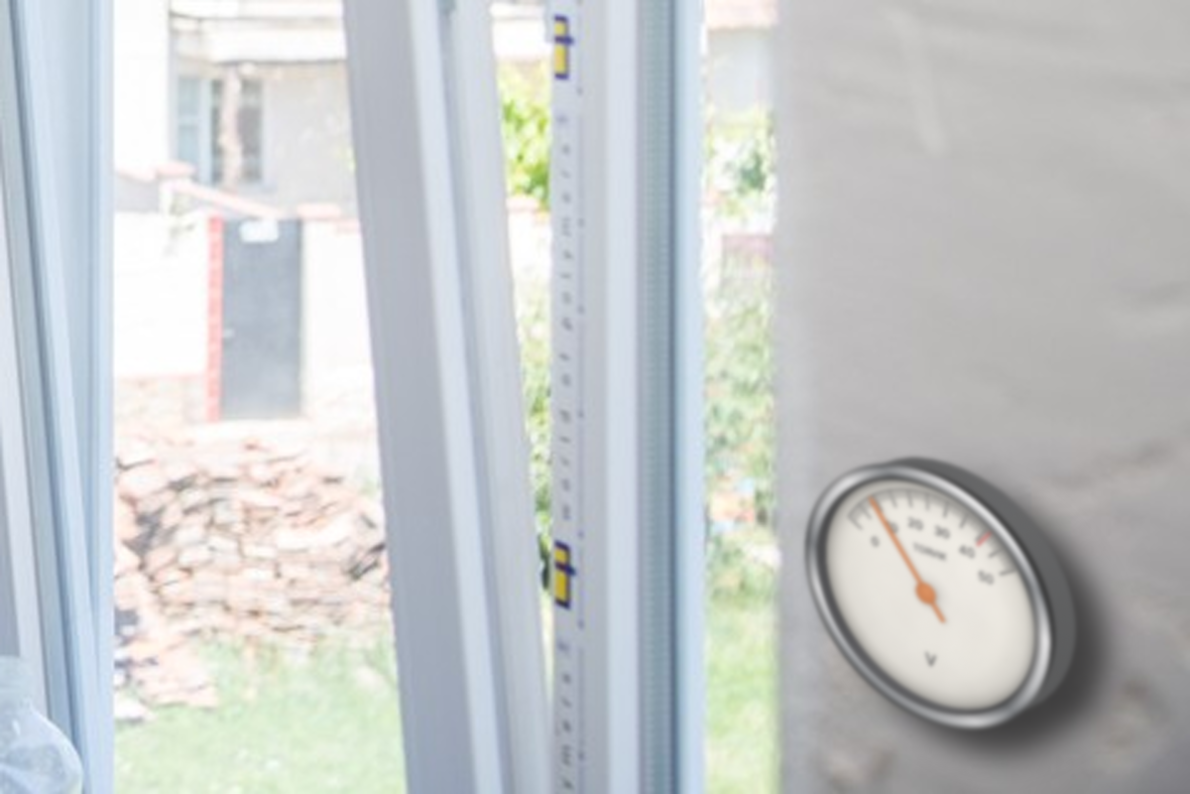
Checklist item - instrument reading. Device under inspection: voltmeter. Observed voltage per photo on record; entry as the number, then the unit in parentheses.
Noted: 10 (V)
